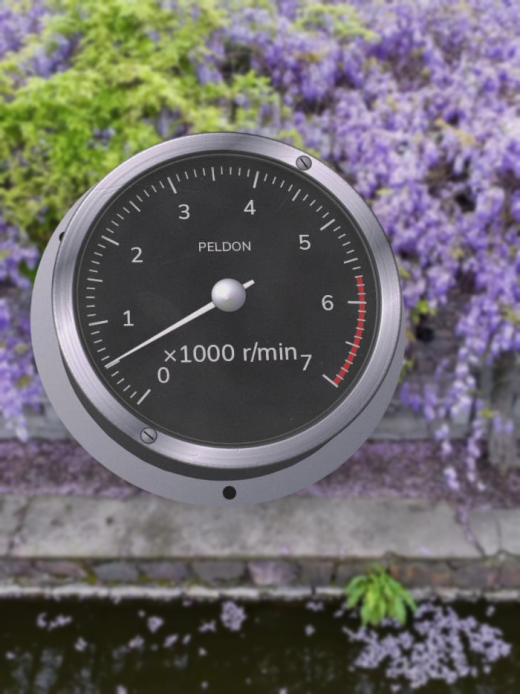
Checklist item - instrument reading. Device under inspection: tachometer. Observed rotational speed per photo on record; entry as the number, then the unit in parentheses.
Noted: 500 (rpm)
